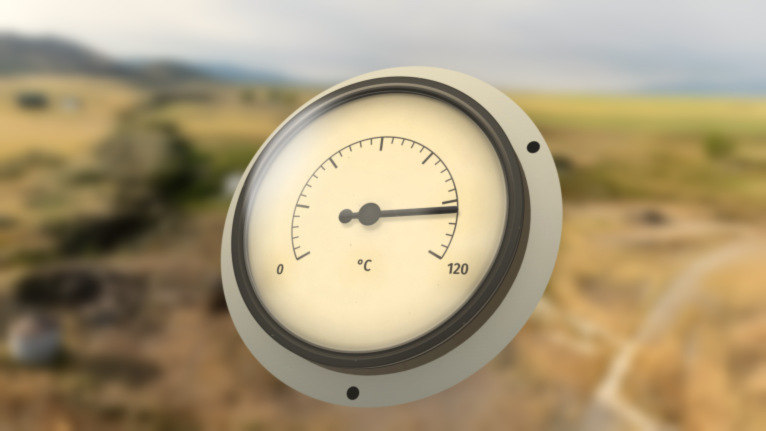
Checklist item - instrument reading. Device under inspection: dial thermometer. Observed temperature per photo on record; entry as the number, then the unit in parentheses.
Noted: 104 (°C)
